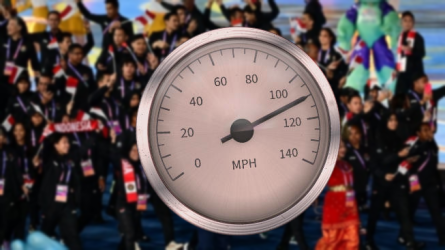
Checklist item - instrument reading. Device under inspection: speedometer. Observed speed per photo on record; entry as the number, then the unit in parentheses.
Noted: 110 (mph)
